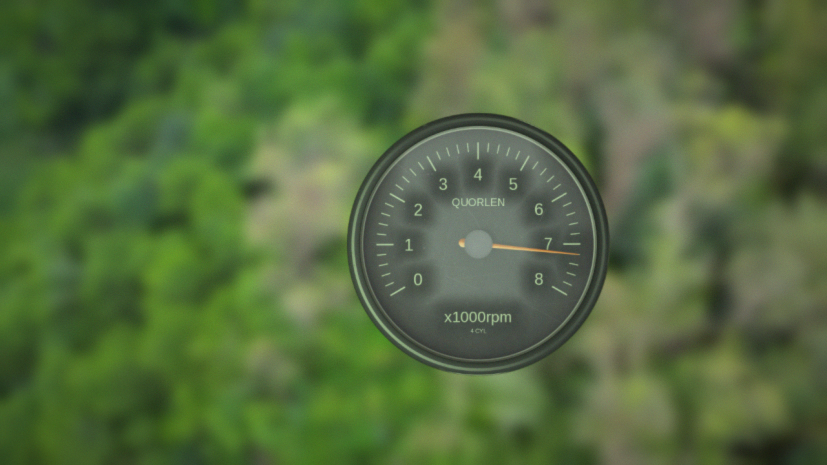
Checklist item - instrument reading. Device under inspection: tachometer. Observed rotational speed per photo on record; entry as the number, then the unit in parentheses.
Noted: 7200 (rpm)
